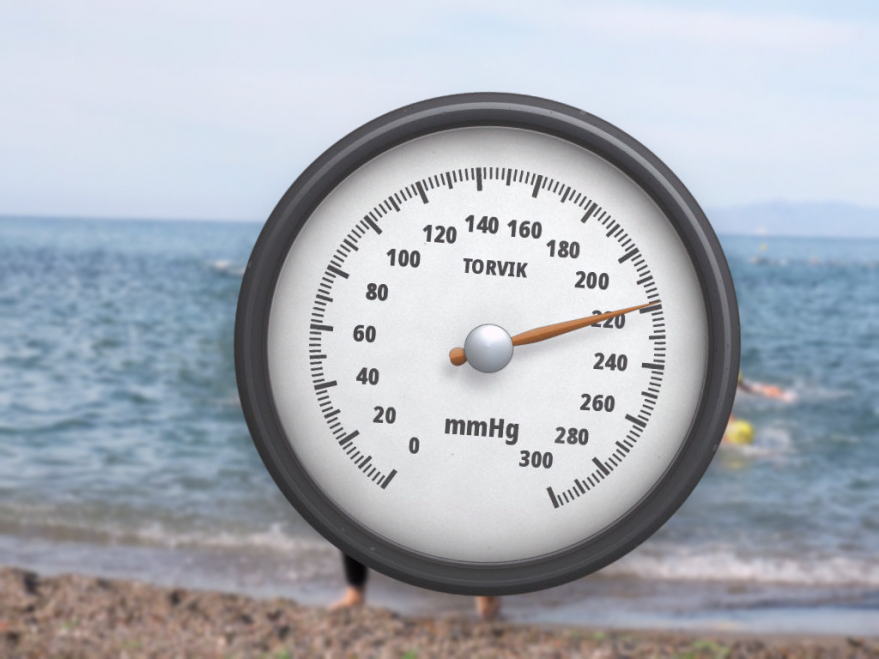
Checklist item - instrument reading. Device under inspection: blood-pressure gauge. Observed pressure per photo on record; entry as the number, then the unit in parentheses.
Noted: 218 (mmHg)
